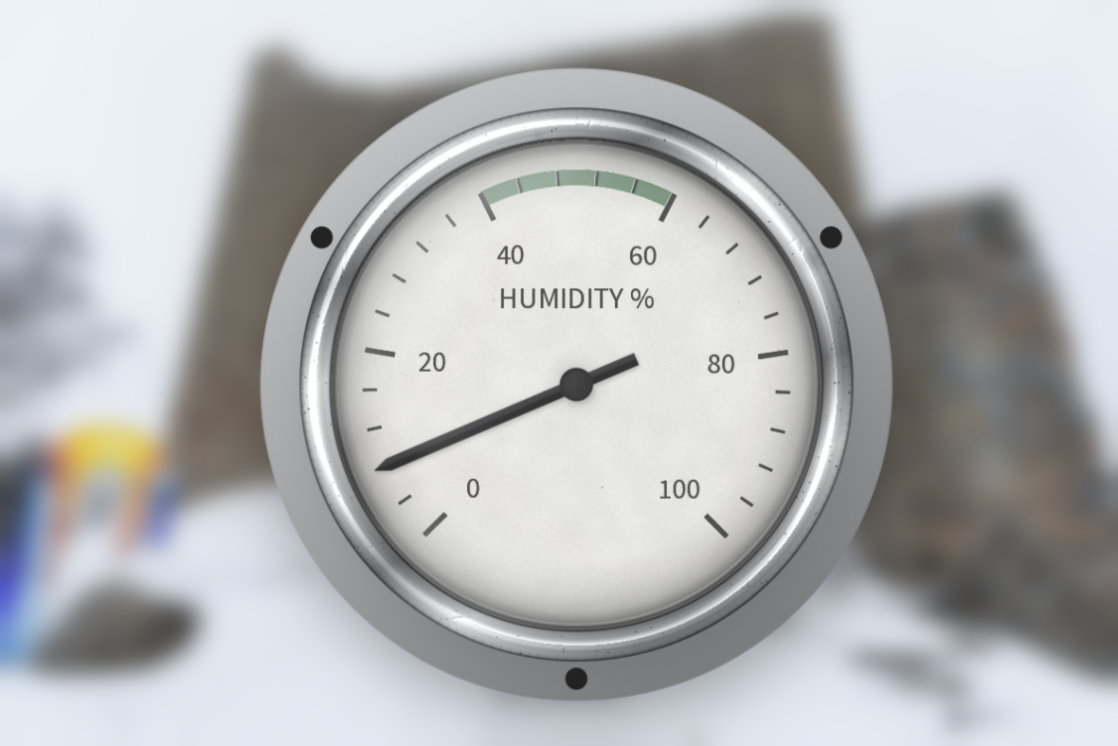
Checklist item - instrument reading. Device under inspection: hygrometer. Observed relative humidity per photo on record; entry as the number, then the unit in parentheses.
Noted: 8 (%)
